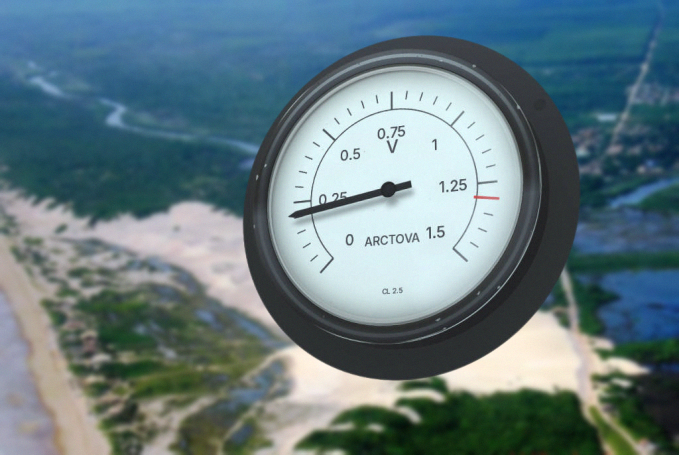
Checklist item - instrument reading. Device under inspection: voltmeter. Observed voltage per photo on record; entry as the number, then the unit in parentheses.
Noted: 0.2 (V)
